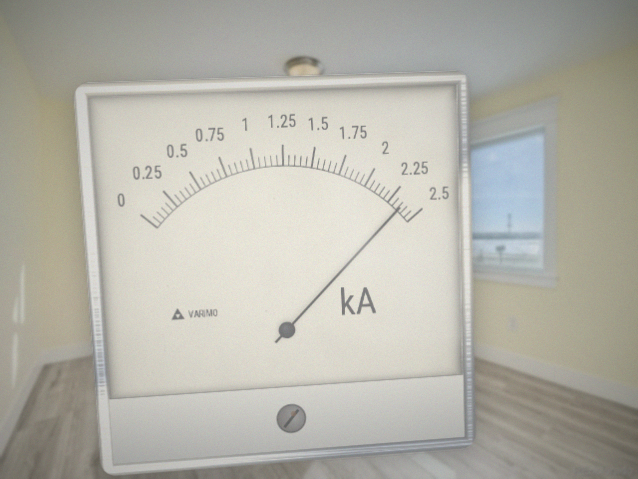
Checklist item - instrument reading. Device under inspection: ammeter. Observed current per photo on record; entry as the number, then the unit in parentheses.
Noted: 2.35 (kA)
